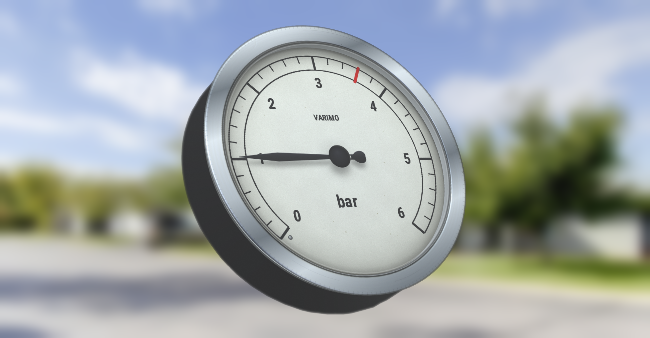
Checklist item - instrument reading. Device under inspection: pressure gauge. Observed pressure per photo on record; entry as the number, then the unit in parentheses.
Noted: 1 (bar)
